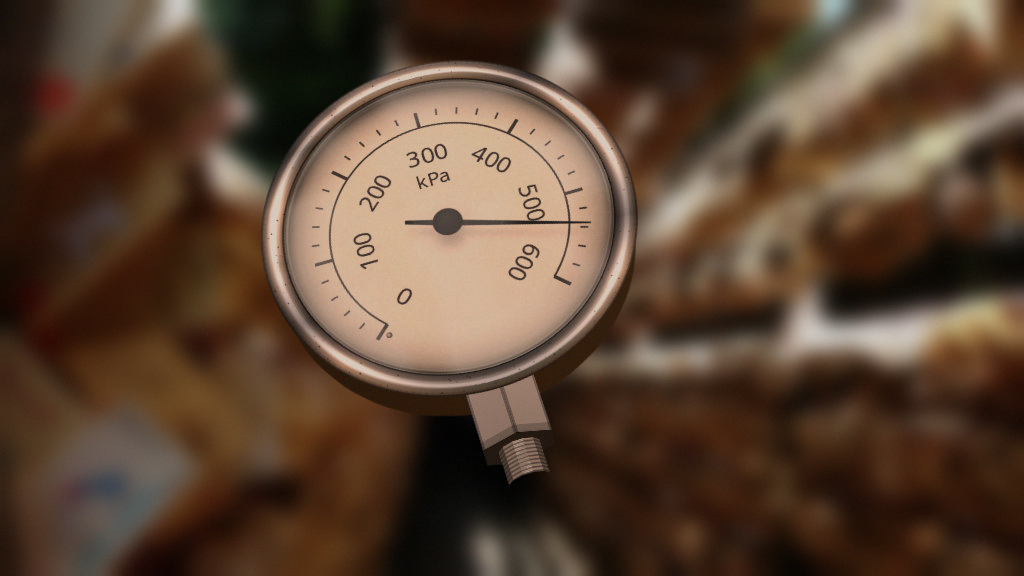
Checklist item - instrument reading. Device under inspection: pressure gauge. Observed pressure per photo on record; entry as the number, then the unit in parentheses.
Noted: 540 (kPa)
